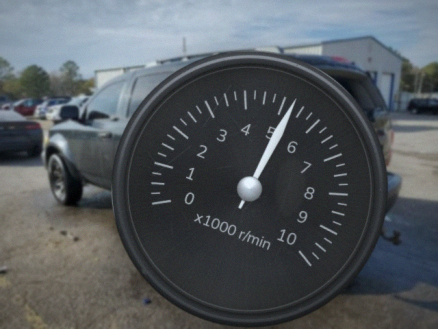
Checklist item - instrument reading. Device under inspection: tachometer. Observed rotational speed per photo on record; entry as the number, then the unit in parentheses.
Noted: 5250 (rpm)
